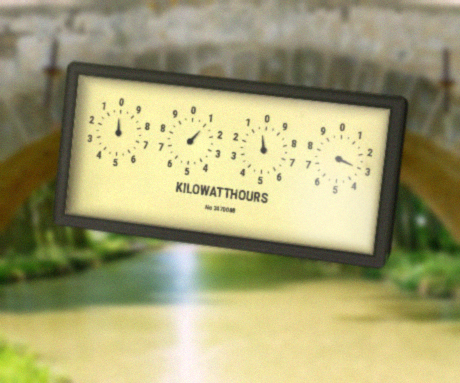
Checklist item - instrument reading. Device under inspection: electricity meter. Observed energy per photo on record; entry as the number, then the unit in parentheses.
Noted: 103 (kWh)
